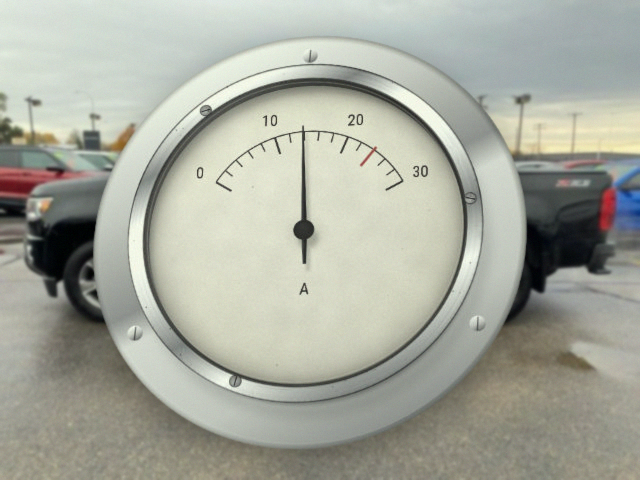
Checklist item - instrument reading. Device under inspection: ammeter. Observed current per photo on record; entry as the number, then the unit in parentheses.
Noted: 14 (A)
